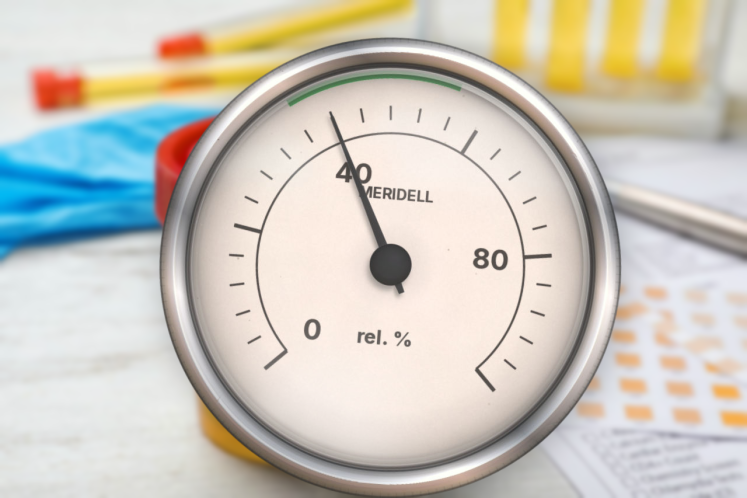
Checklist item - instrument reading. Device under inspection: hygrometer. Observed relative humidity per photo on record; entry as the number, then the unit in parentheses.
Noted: 40 (%)
